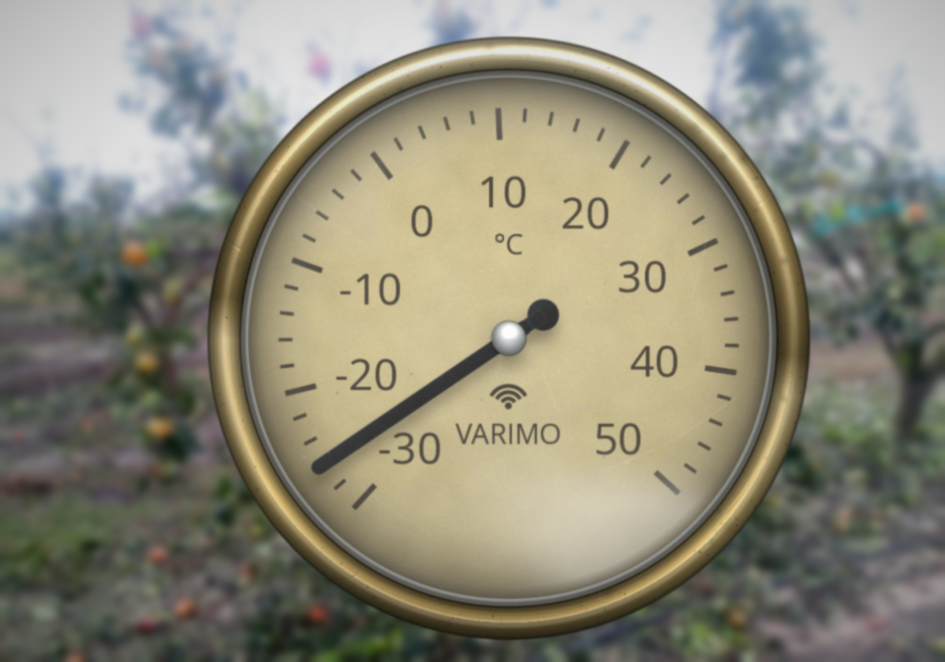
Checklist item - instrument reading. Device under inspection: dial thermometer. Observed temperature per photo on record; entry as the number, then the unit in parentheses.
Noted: -26 (°C)
